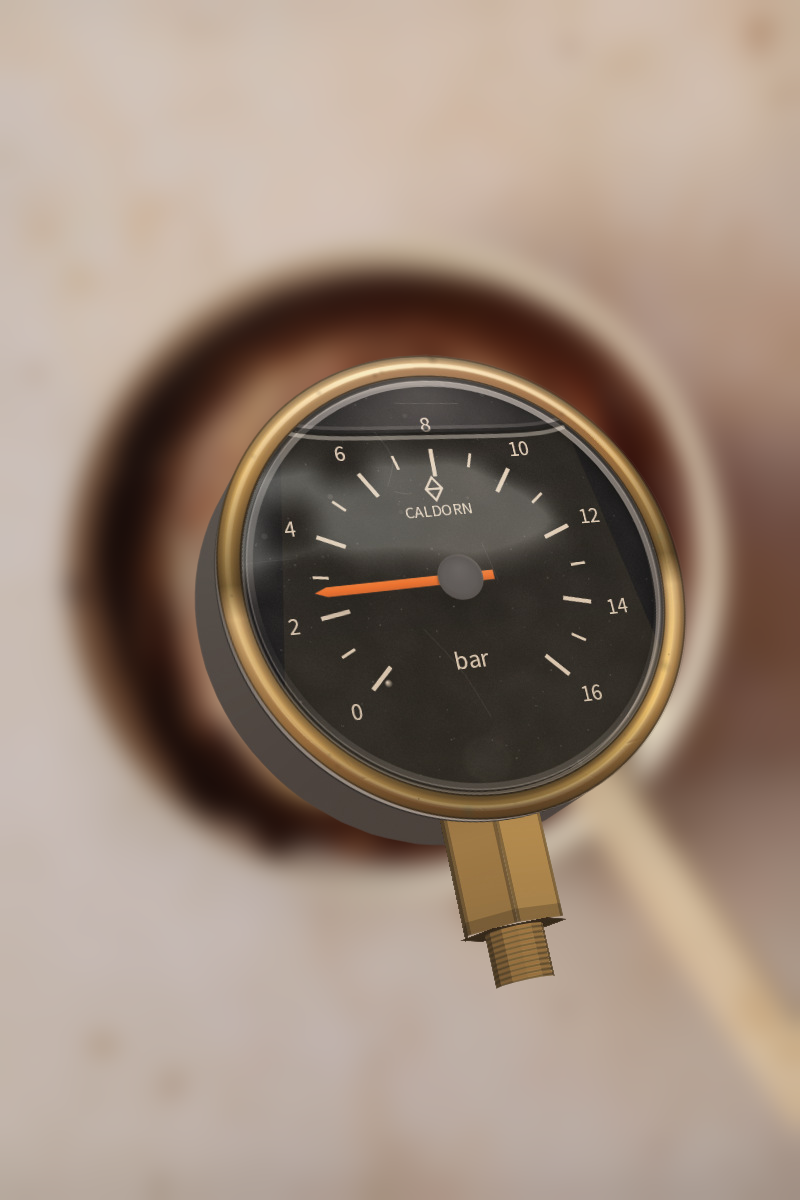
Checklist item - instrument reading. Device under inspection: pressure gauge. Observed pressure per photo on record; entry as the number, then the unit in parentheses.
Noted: 2.5 (bar)
